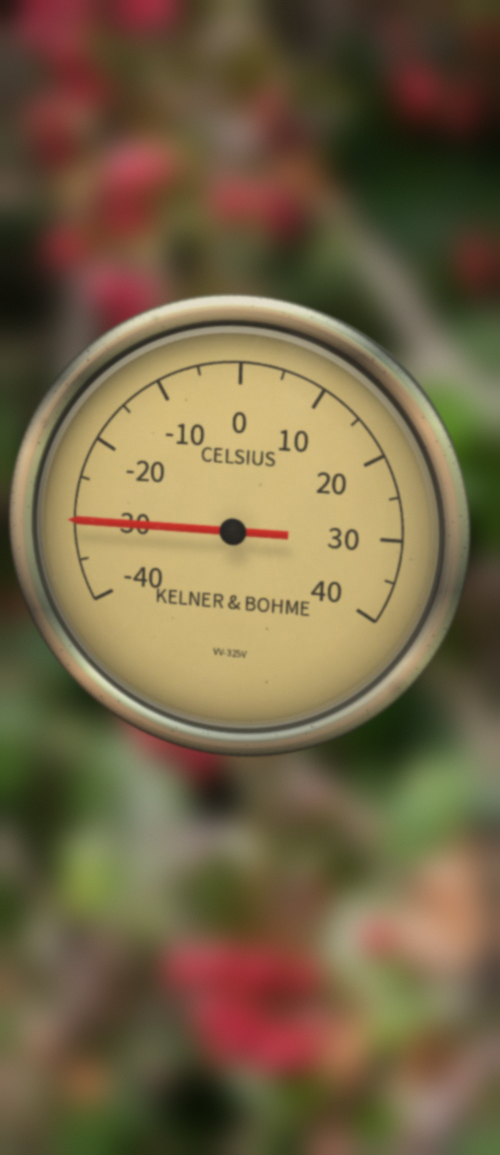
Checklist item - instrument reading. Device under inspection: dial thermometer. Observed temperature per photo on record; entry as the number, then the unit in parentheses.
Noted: -30 (°C)
